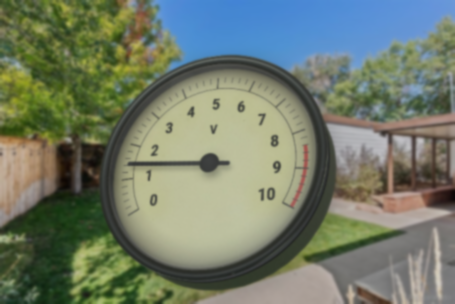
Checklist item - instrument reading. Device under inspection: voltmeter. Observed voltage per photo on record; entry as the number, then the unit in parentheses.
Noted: 1.4 (V)
